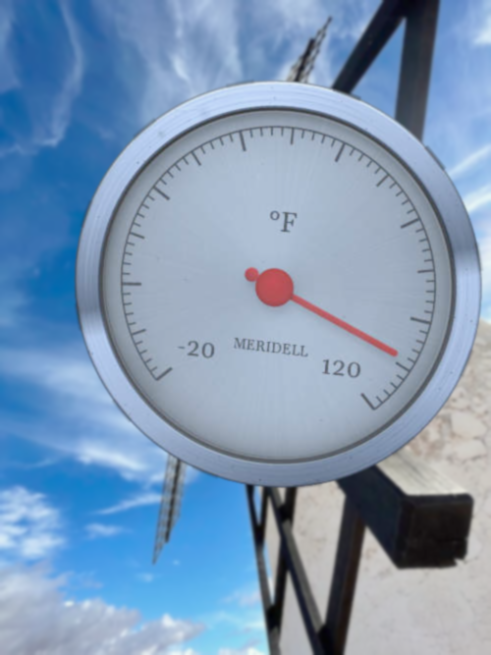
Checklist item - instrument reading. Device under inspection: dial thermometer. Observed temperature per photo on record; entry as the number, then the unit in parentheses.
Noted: 108 (°F)
